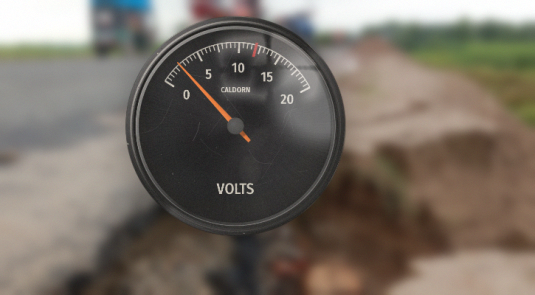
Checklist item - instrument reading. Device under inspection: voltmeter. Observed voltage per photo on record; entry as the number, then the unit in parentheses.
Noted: 2.5 (V)
